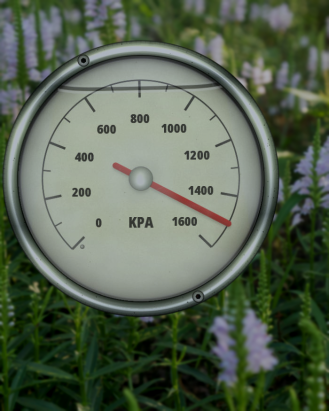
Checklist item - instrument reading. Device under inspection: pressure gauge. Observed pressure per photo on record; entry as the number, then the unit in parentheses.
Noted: 1500 (kPa)
